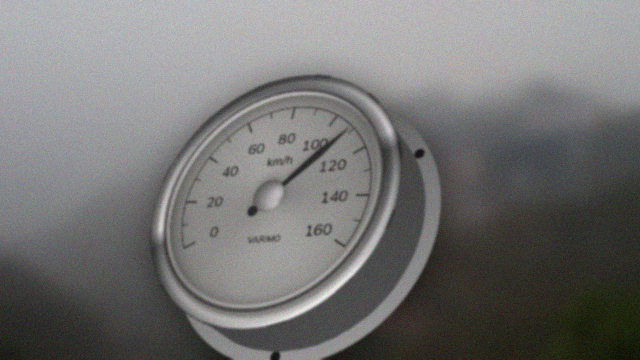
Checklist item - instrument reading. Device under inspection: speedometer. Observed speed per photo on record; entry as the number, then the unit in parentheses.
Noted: 110 (km/h)
